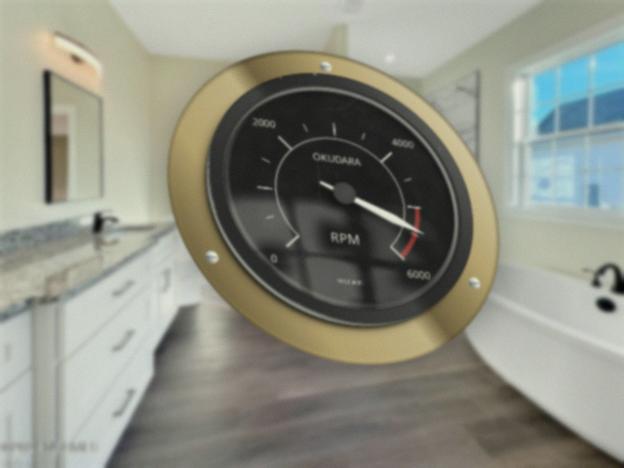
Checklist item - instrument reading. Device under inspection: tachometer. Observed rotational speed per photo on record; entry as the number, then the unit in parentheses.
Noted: 5500 (rpm)
